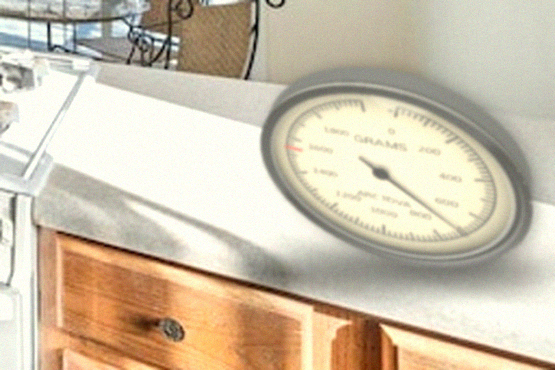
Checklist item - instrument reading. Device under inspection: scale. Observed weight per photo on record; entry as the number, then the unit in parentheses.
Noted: 700 (g)
